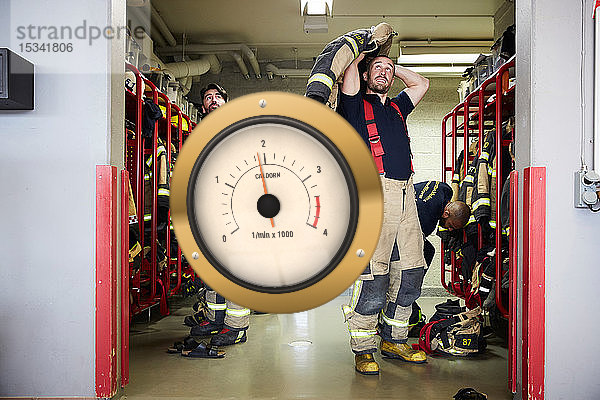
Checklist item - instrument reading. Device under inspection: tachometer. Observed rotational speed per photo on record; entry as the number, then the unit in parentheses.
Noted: 1900 (rpm)
